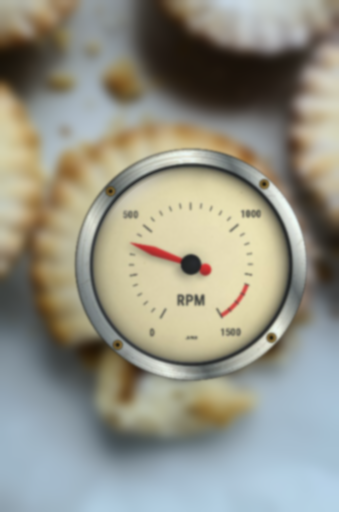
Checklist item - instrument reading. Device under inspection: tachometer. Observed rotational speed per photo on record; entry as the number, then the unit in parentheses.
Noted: 400 (rpm)
